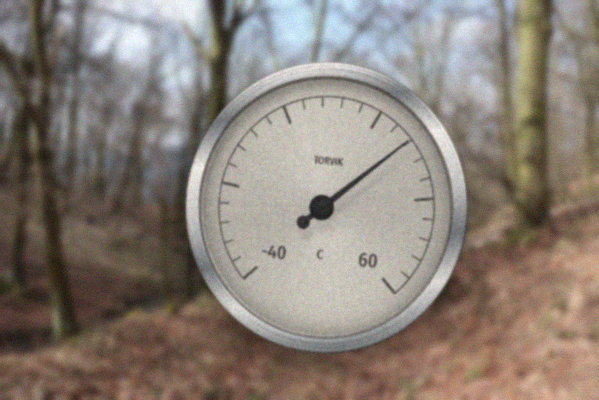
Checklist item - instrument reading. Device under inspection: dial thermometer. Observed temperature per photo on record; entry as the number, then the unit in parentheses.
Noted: 28 (°C)
